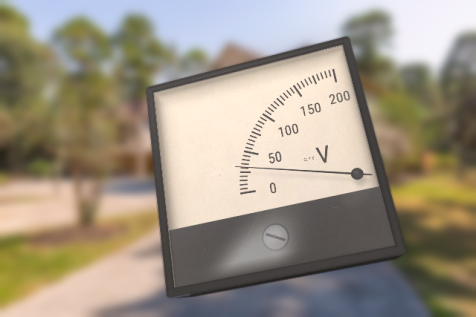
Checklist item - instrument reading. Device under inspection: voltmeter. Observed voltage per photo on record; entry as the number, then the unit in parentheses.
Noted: 30 (V)
